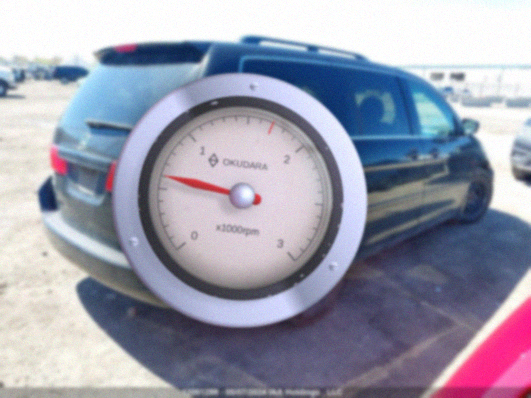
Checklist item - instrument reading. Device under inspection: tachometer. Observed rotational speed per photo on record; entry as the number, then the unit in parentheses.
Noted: 600 (rpm)
